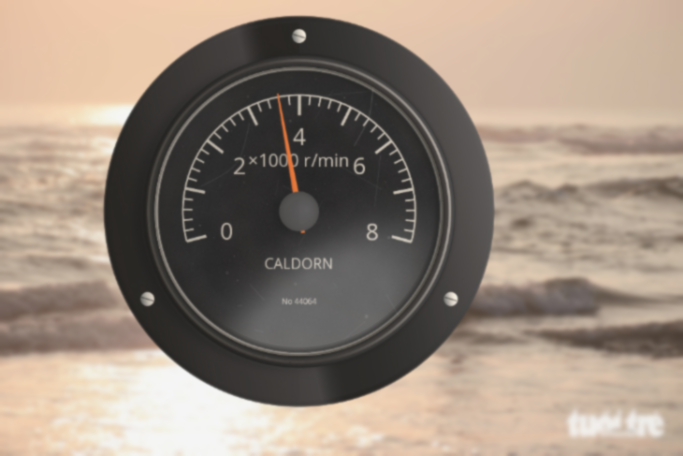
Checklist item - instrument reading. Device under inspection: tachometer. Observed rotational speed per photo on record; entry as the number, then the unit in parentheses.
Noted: 3600 (rpm)
